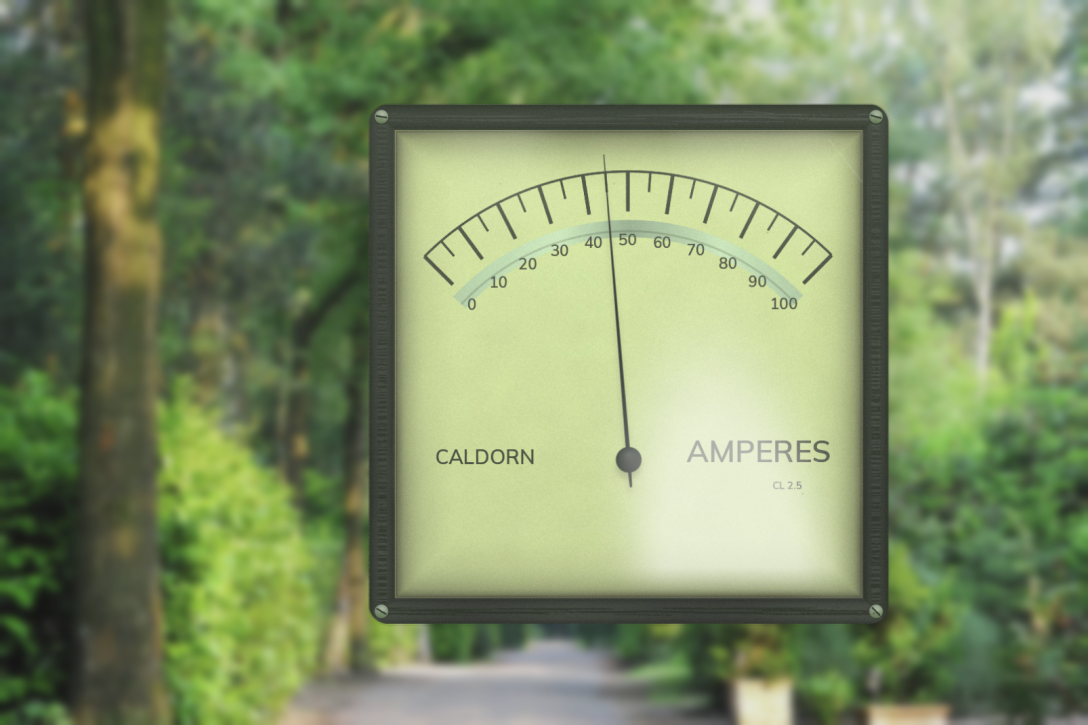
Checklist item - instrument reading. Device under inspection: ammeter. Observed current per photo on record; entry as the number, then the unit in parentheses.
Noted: 45 (A)
